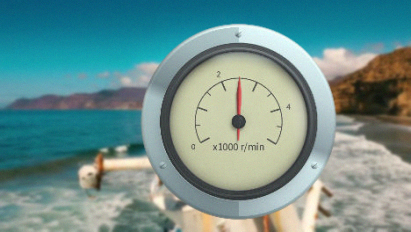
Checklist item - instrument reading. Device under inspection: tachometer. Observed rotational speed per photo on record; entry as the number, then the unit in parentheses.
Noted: 2500 (rpm)
